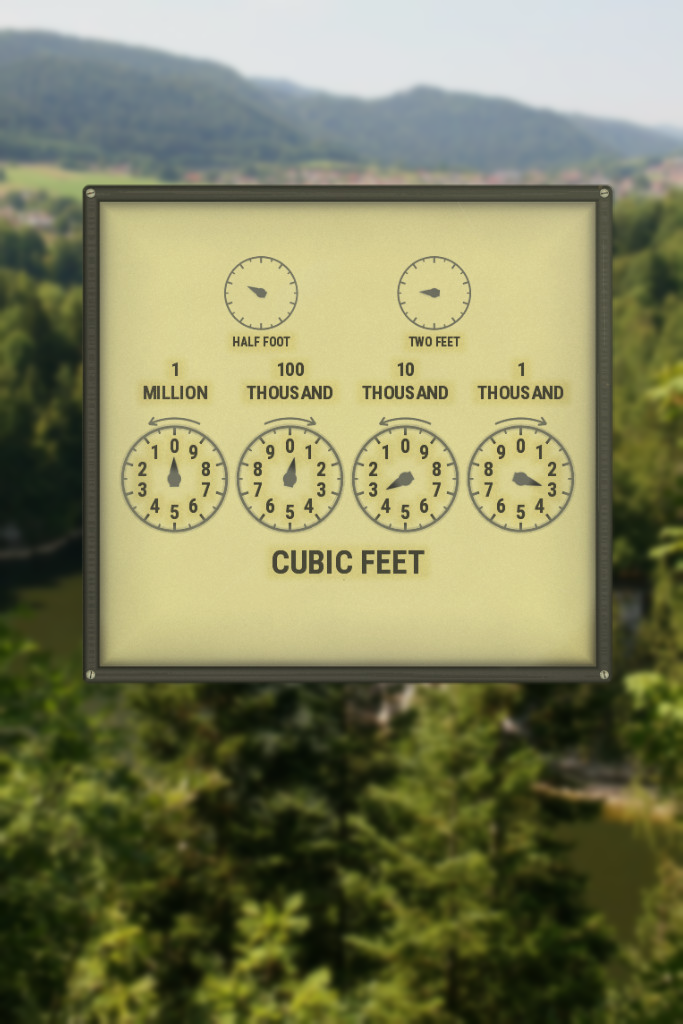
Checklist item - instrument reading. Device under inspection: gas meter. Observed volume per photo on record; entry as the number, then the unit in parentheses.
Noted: 3300 (ft³)
